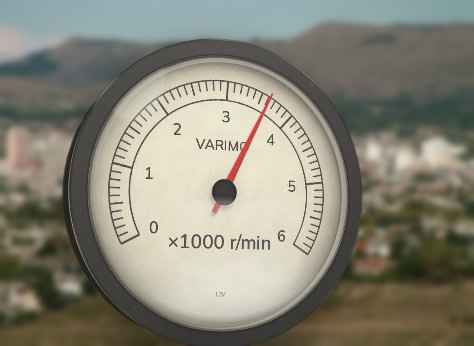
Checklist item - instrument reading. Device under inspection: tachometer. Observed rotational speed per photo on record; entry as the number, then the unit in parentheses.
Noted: 3600 (rpm)
